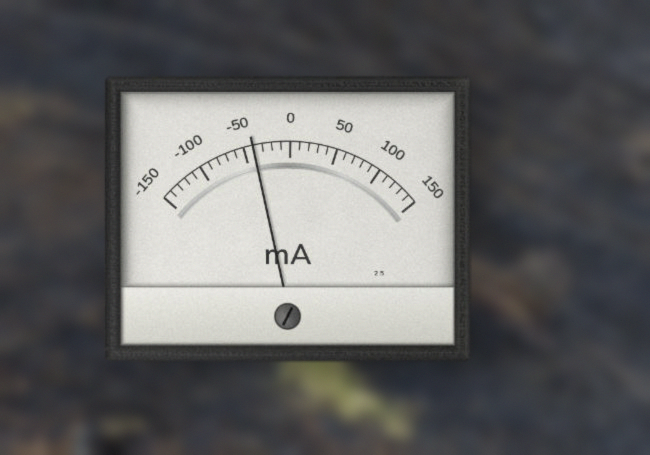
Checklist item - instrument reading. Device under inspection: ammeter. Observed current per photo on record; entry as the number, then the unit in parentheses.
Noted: -40 (mA)
